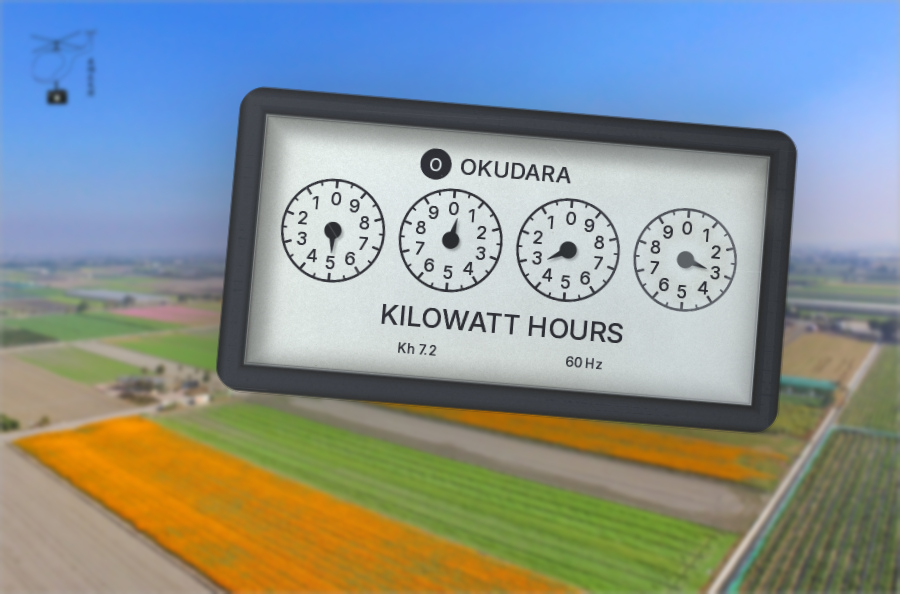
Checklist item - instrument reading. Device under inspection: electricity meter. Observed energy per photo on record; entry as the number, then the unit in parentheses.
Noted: 5033 (kWh)
